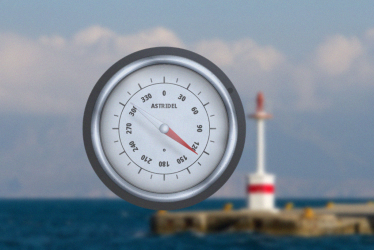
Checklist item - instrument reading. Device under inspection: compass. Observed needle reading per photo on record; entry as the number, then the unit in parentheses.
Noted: 127.5 (°)
